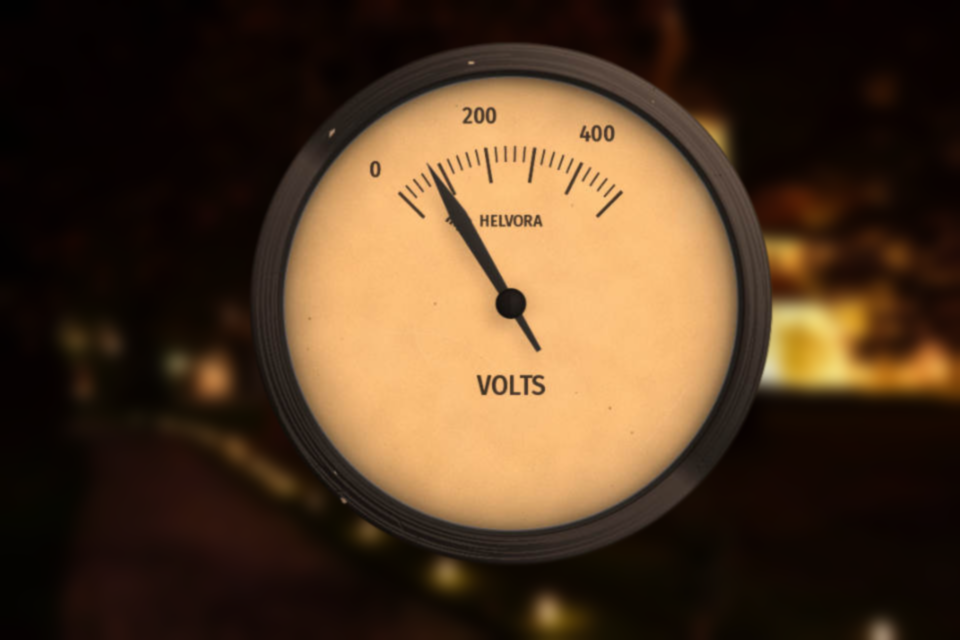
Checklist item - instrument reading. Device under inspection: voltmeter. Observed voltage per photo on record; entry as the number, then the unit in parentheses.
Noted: 80 (V)
